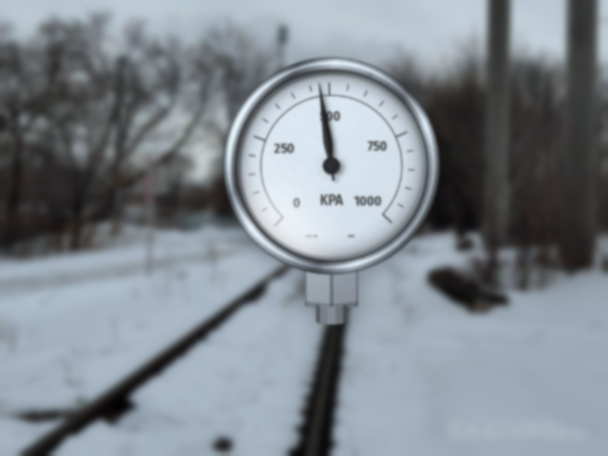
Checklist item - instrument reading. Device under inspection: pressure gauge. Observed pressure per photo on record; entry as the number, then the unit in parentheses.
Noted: 475 (kPa)
